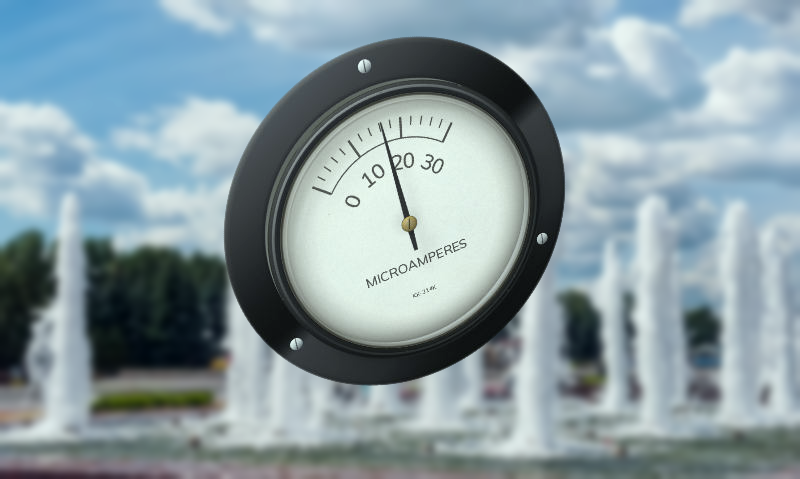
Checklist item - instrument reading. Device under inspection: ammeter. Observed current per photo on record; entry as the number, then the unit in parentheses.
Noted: 16 (µA)
